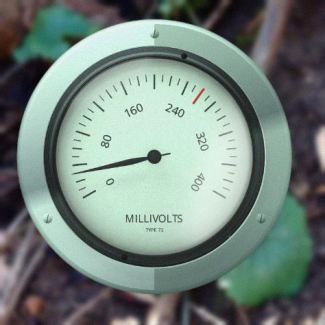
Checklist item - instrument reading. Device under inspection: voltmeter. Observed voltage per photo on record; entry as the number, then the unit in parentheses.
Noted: 30 (mV)
